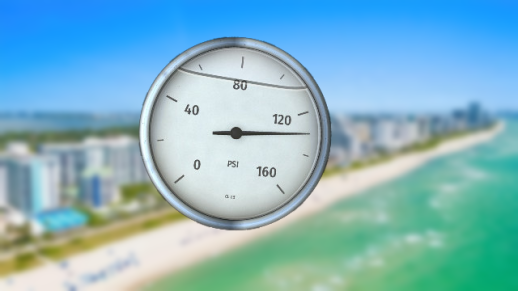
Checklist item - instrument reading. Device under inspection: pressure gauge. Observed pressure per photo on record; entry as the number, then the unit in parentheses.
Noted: 130 (psi)
